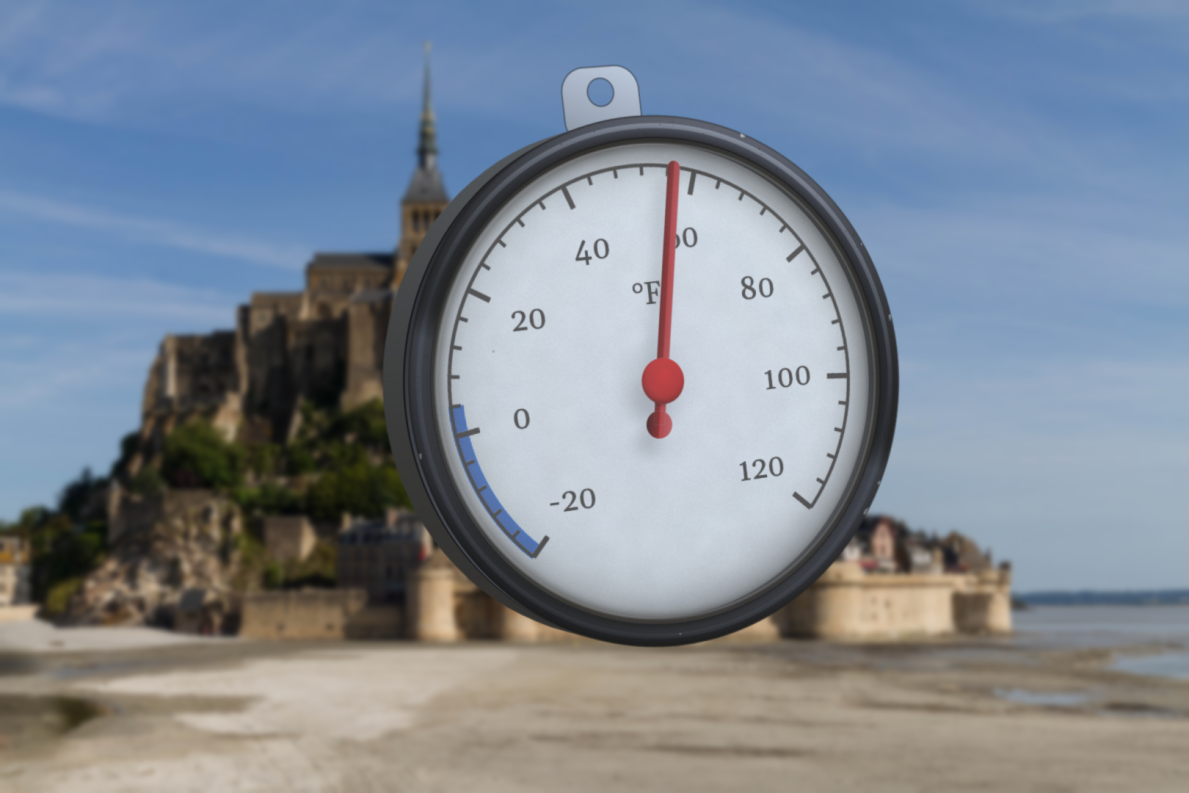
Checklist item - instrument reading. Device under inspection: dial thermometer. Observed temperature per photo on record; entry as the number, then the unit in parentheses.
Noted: 56 (°F)
